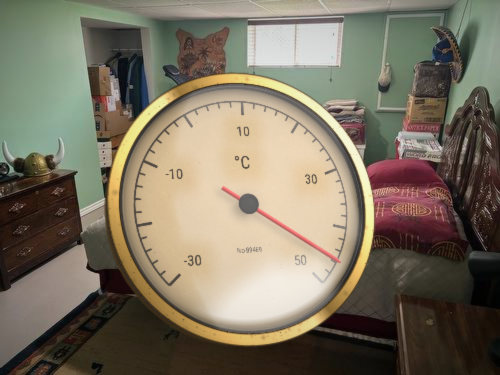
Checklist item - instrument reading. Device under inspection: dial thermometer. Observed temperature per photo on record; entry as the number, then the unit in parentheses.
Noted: 46 (°C)
